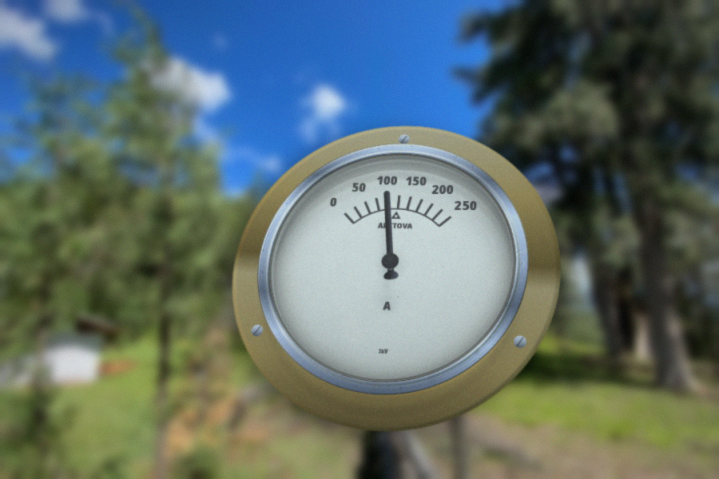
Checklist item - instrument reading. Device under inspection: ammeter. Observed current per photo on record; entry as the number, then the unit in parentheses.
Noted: 100 (A)
